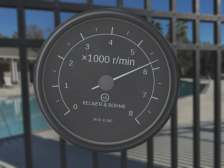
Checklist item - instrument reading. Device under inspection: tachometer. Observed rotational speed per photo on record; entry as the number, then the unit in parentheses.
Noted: 5750 (rpm)
